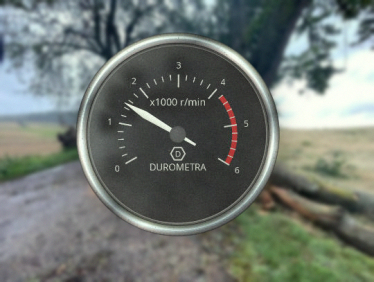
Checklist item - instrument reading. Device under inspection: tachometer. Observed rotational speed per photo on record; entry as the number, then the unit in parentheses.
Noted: 1500 (rpm)
